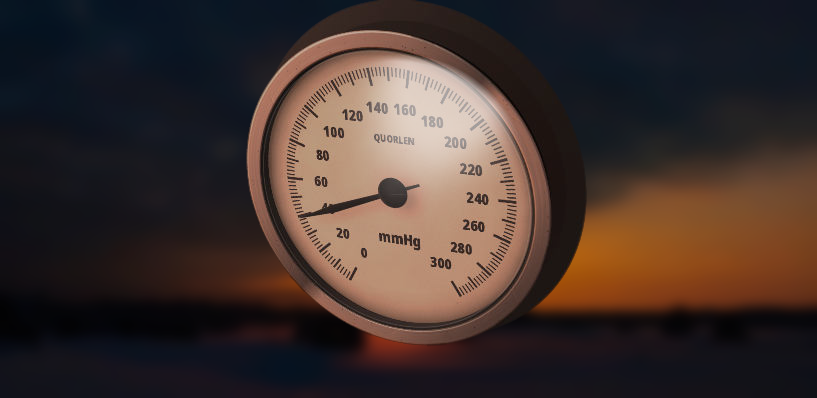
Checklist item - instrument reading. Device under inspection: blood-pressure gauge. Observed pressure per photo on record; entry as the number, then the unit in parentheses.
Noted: 40 (mmHg)
